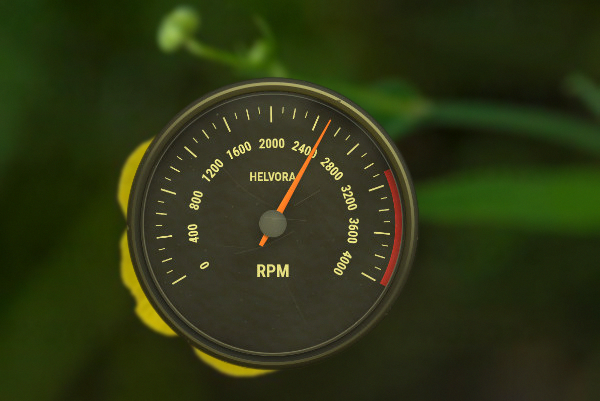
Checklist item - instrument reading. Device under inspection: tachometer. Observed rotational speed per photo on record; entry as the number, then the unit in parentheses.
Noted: 2500 (rpm)
